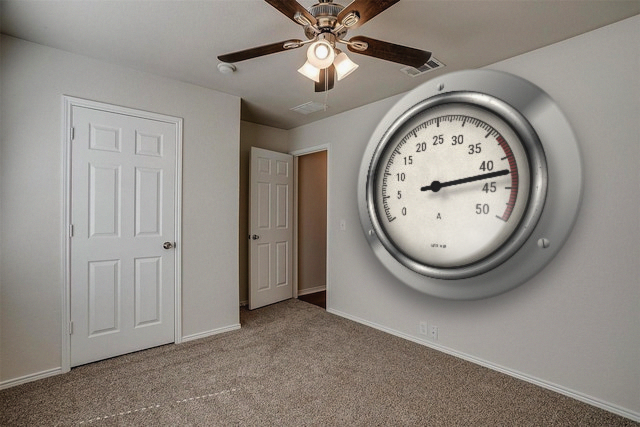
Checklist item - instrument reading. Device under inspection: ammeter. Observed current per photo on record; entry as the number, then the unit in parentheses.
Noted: 42.5 (A)
